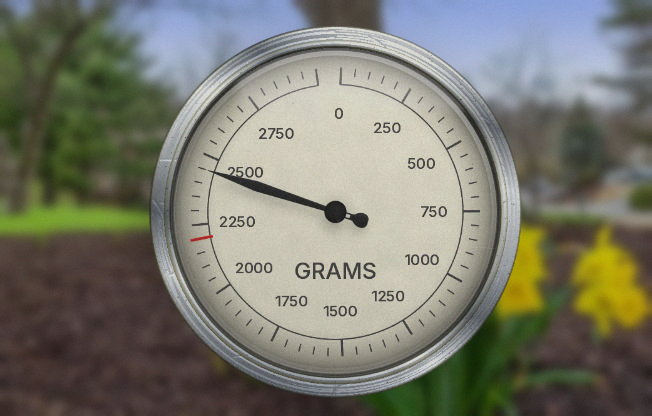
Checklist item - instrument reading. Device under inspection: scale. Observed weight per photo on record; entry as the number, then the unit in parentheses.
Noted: 2450 (g)
